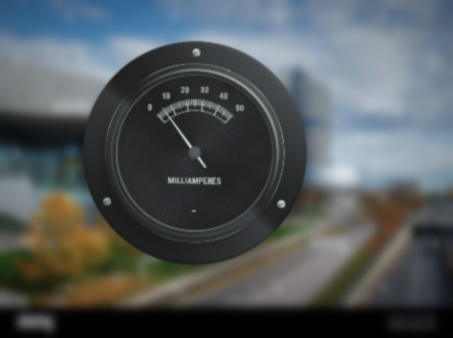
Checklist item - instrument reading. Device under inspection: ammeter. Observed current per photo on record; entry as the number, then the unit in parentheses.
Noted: 5 (mA)
